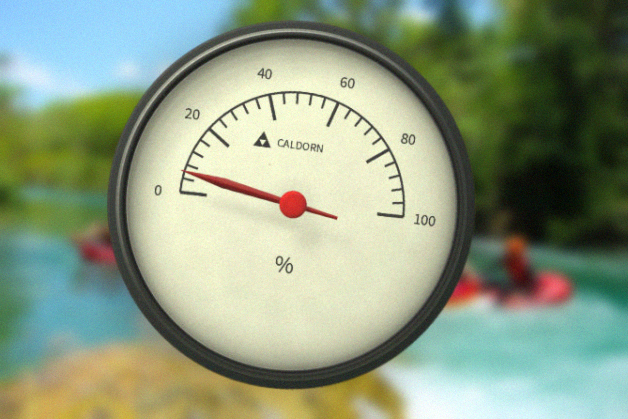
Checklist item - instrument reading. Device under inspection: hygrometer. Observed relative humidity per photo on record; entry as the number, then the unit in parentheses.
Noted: 6 (%)
